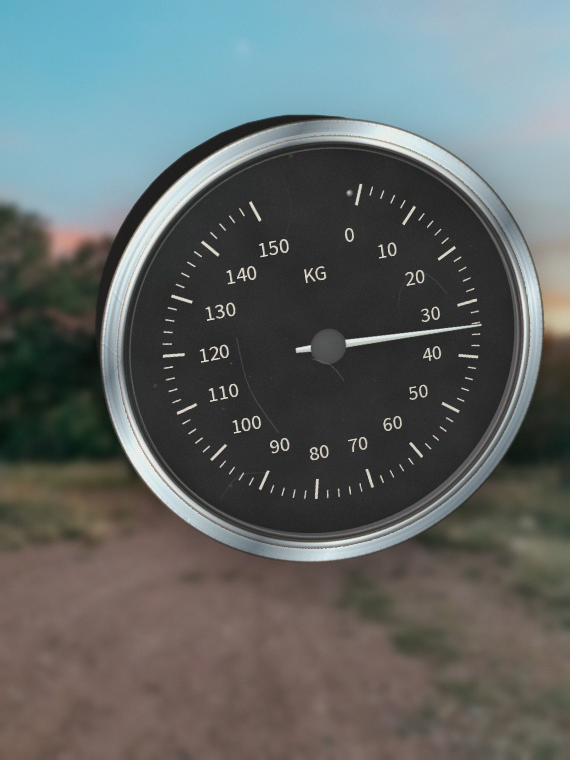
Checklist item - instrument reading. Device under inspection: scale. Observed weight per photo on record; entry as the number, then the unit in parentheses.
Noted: 34 (kg)
